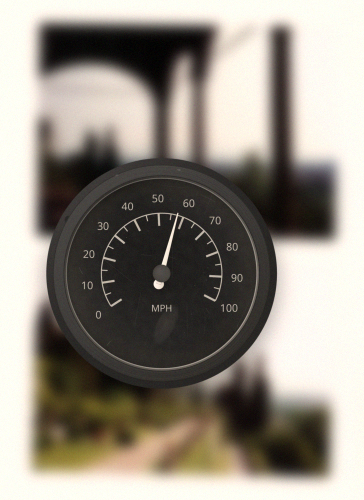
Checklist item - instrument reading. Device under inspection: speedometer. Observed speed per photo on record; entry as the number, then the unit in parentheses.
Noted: 57.5 (mph)
